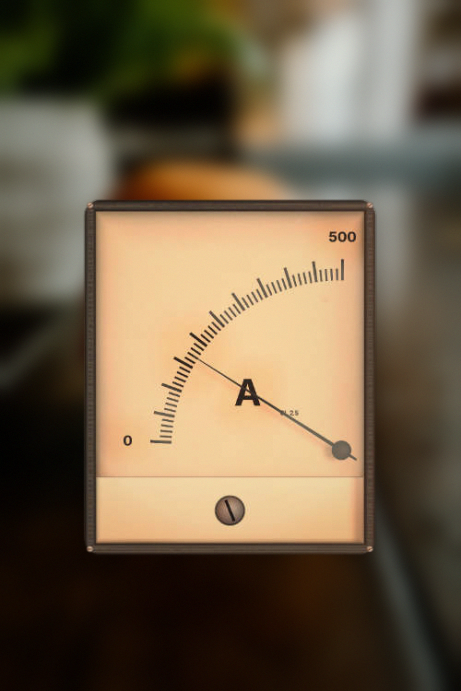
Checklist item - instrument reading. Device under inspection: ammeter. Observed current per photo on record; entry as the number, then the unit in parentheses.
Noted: 170 (A)
